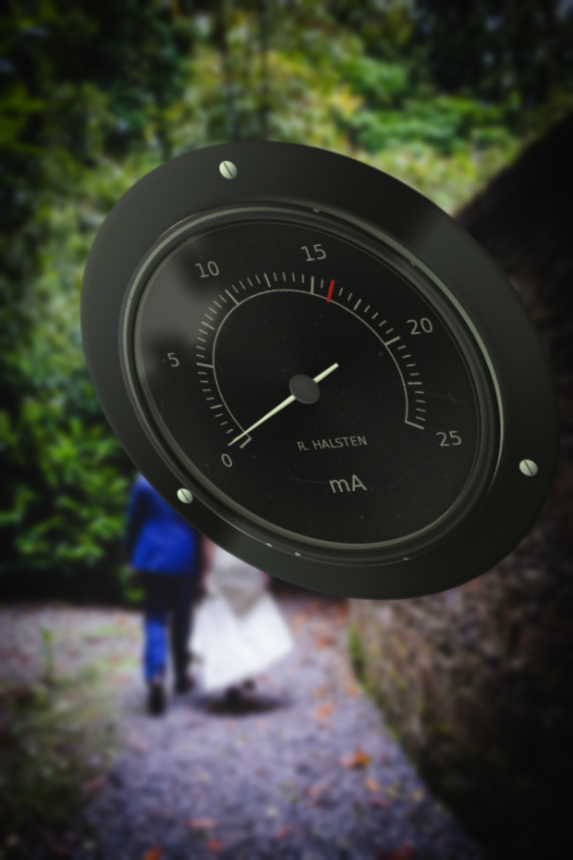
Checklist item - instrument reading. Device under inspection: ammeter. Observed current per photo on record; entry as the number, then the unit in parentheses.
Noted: 0.5 (mA)
